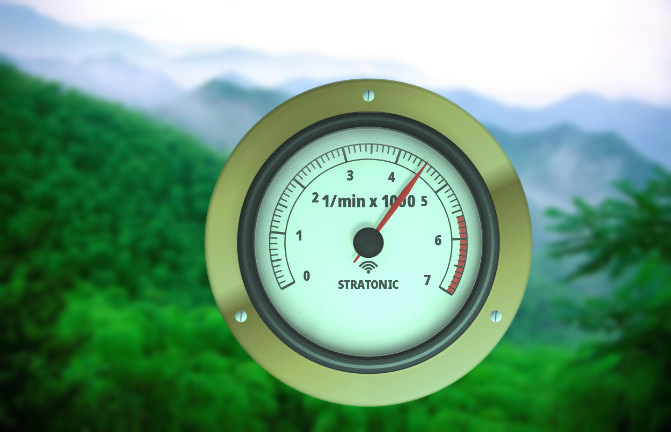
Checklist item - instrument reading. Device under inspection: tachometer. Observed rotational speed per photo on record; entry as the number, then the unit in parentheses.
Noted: 4500 (rpm)
